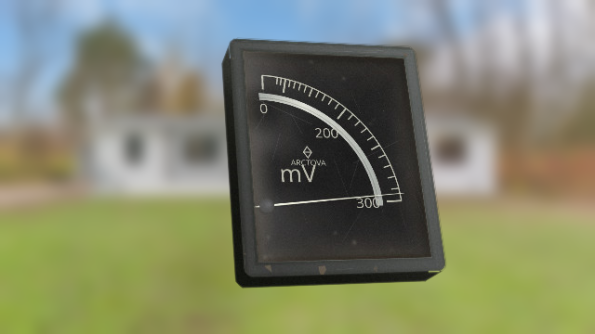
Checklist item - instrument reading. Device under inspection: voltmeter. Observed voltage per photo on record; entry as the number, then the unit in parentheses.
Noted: 295 (mV)
